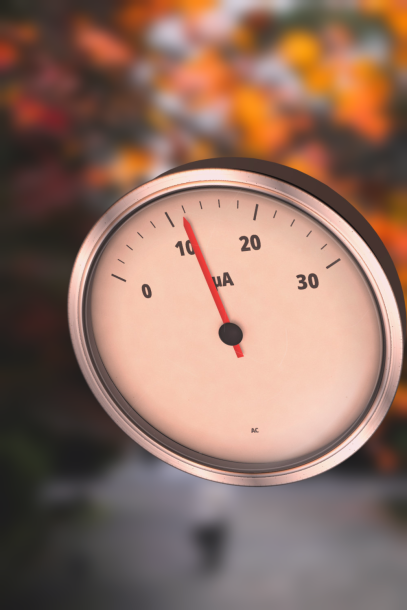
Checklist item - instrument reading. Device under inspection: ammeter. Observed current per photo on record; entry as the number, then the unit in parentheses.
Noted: 12 (µA)
